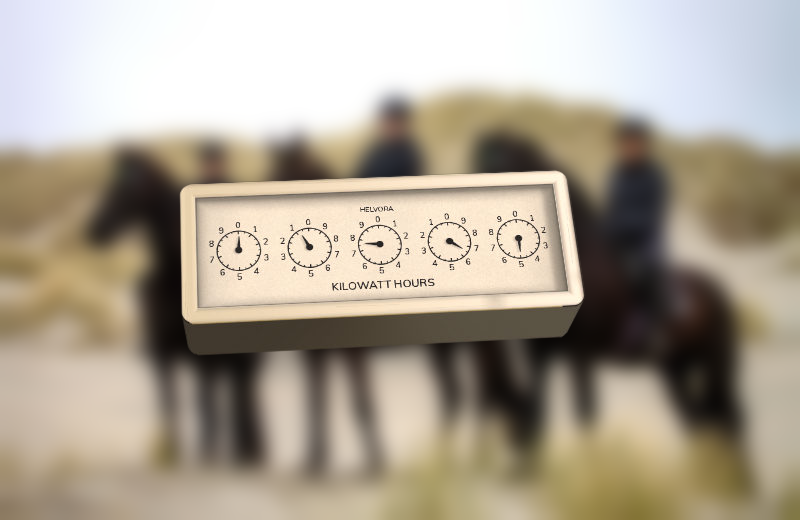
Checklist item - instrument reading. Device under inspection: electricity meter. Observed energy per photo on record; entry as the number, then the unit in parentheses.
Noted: 765 (kWh)
